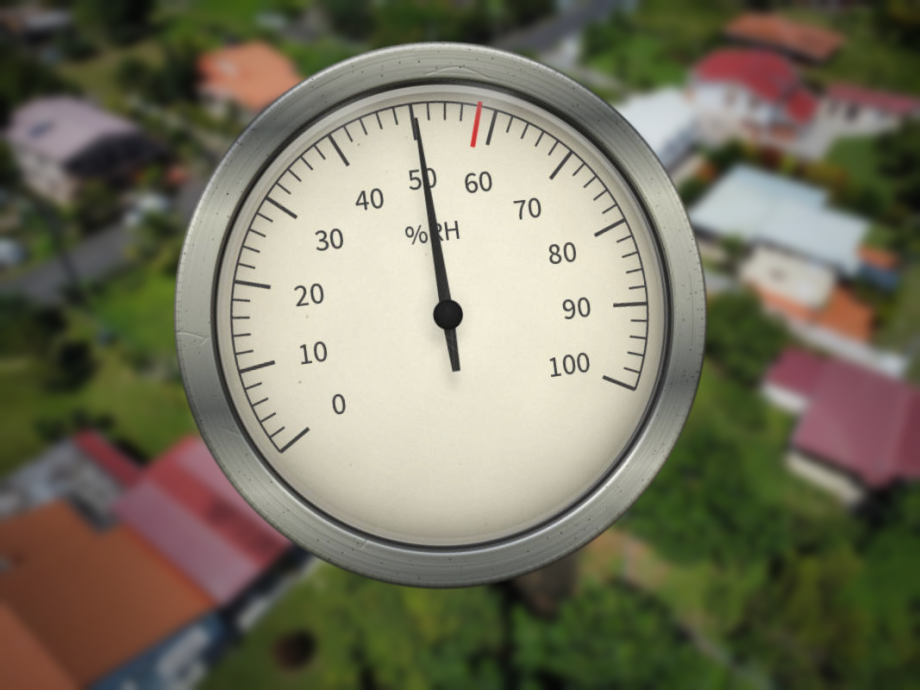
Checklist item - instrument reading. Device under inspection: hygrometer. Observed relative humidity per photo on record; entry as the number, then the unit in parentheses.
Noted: 50 (%)
